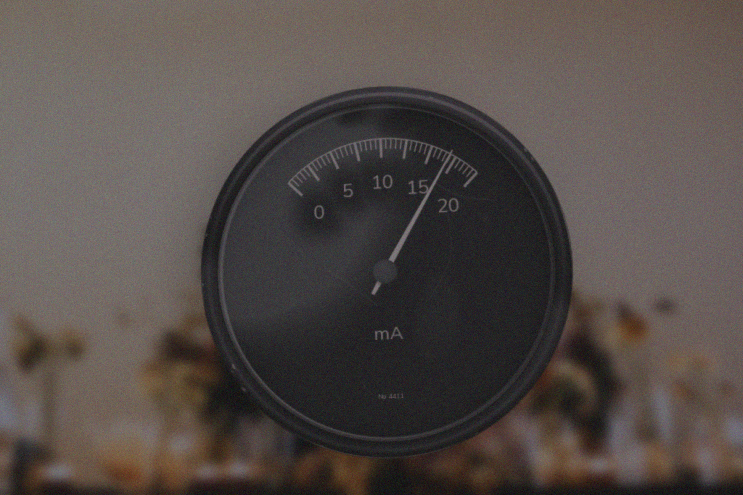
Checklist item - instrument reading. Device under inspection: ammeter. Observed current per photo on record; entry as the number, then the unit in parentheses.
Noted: 17 (mA)
